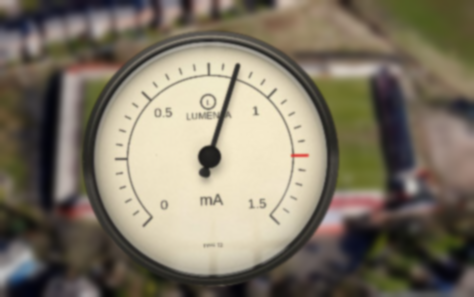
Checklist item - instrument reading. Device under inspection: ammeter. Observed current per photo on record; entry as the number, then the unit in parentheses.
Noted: 0.85 (mA)
